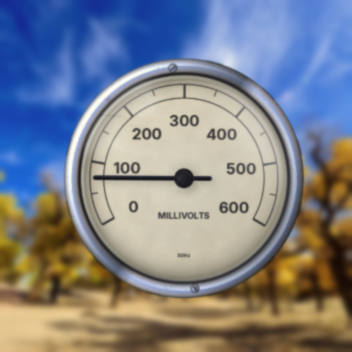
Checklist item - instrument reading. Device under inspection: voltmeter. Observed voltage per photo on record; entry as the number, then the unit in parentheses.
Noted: 75 (mV)
